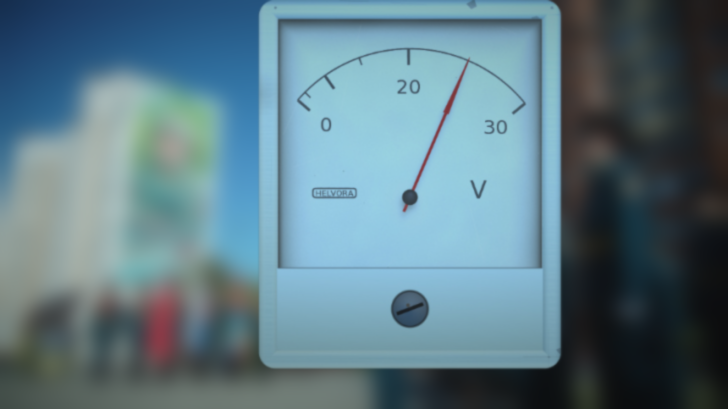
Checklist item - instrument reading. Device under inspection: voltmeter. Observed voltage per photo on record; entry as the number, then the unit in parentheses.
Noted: 25 (V)
